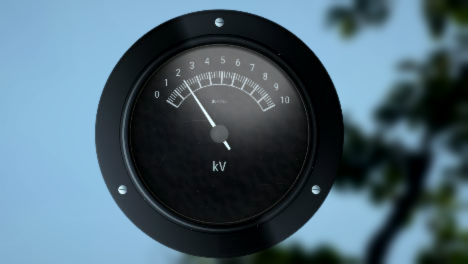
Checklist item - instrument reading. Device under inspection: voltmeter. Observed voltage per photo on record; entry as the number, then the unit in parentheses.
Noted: 2 (kV)
